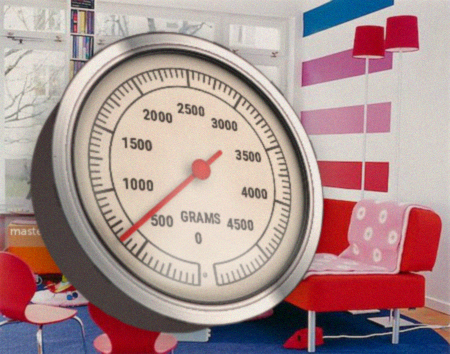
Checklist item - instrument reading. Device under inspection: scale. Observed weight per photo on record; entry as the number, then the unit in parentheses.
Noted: 650 (g)
